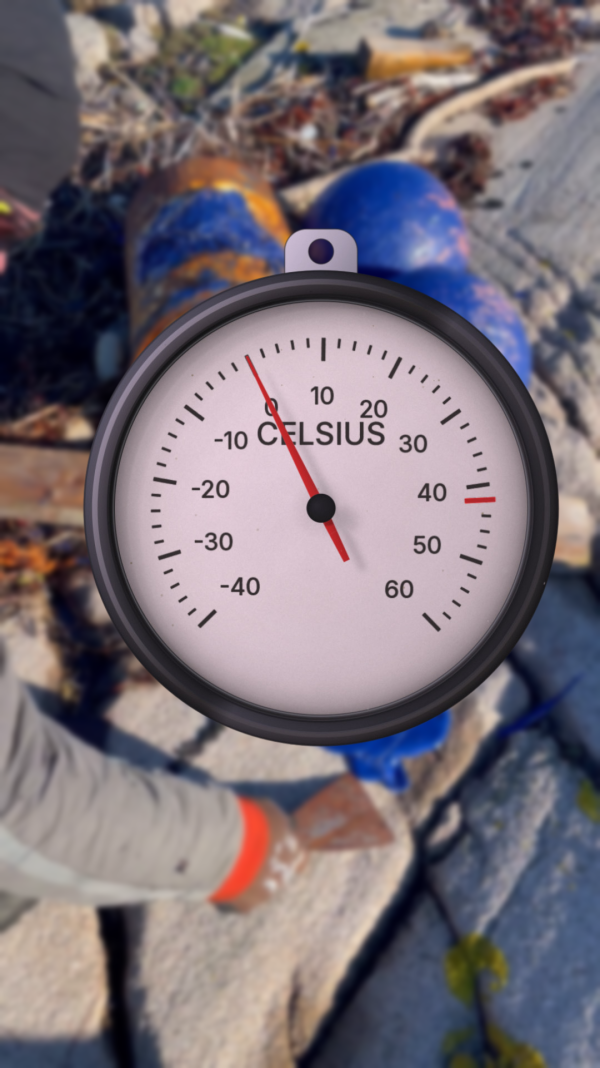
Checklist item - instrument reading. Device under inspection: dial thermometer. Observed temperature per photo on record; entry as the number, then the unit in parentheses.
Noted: 0 (°C)
